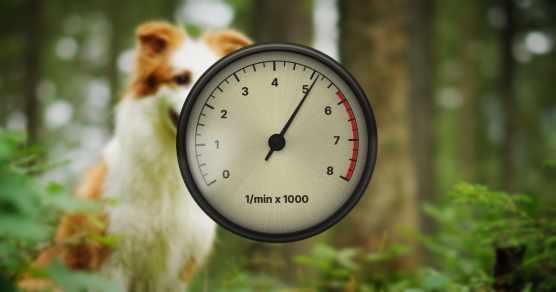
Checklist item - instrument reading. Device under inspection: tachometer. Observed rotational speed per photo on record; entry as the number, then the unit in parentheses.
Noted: 5125 (rpm)
